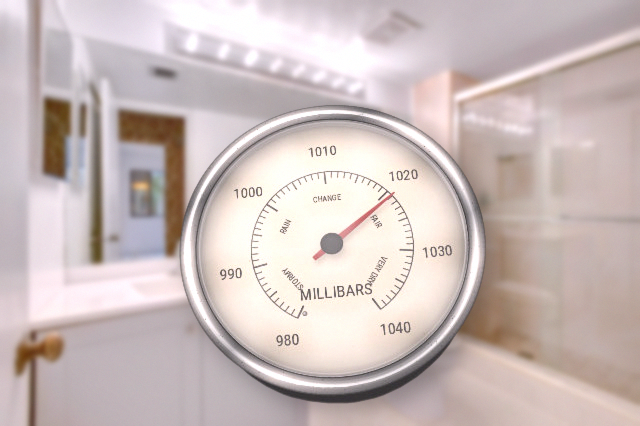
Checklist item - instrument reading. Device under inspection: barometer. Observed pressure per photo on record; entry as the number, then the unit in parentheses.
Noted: 1021 (mbar)
